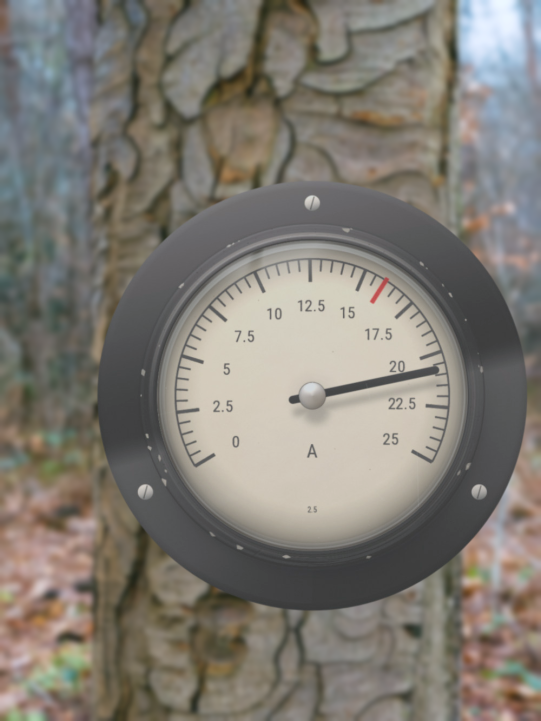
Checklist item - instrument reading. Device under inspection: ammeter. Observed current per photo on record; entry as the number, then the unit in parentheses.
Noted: 20.75 (A)
